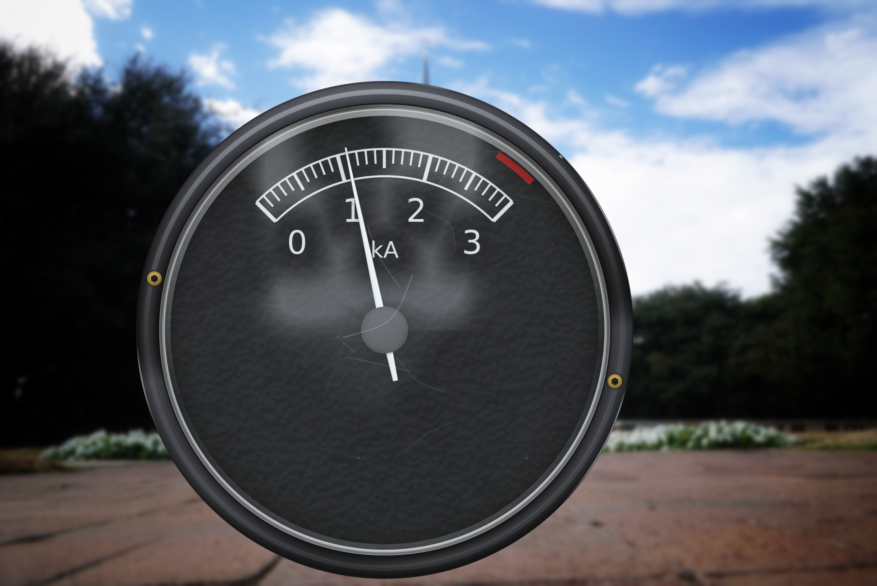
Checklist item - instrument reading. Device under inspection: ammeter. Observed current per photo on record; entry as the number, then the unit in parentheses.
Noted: 1.1 (kA)
